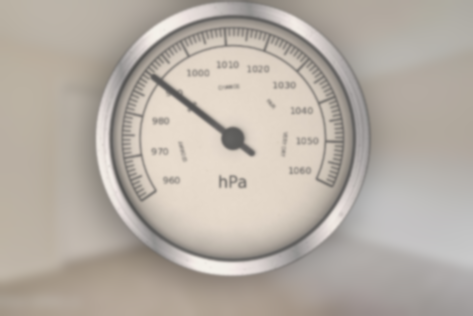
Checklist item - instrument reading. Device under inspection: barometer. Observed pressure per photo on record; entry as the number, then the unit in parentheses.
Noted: 990 (hPa)
